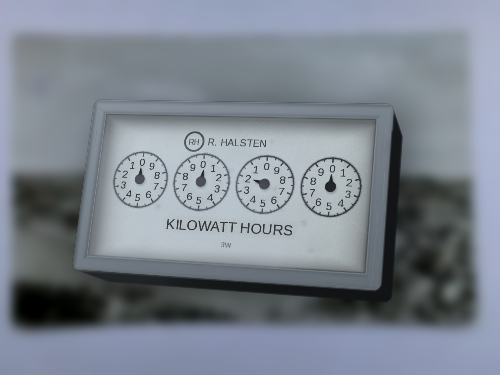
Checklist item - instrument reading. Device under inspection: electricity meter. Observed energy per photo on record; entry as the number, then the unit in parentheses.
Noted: 20 (kWh)
